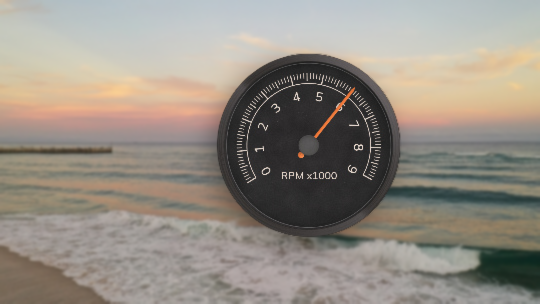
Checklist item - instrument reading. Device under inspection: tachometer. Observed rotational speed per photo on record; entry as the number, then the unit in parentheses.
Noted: 6000 (rpm)
